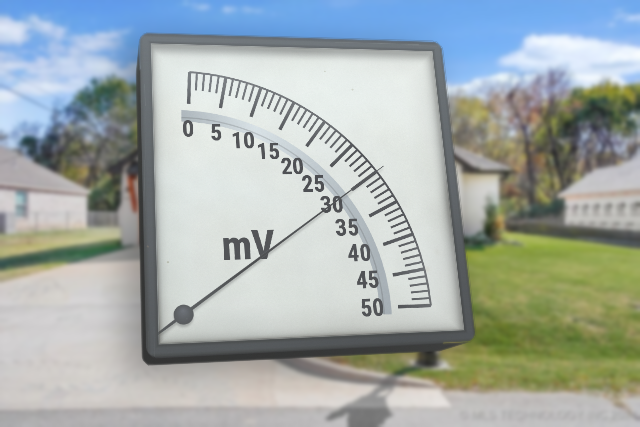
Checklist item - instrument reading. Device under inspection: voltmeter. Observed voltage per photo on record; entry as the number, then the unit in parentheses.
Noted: 30 (mV)
